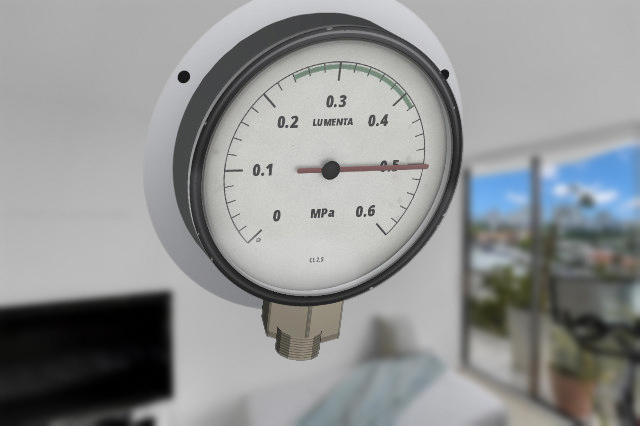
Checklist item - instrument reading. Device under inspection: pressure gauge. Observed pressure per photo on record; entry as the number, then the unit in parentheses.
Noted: 0.5 (MPa)
